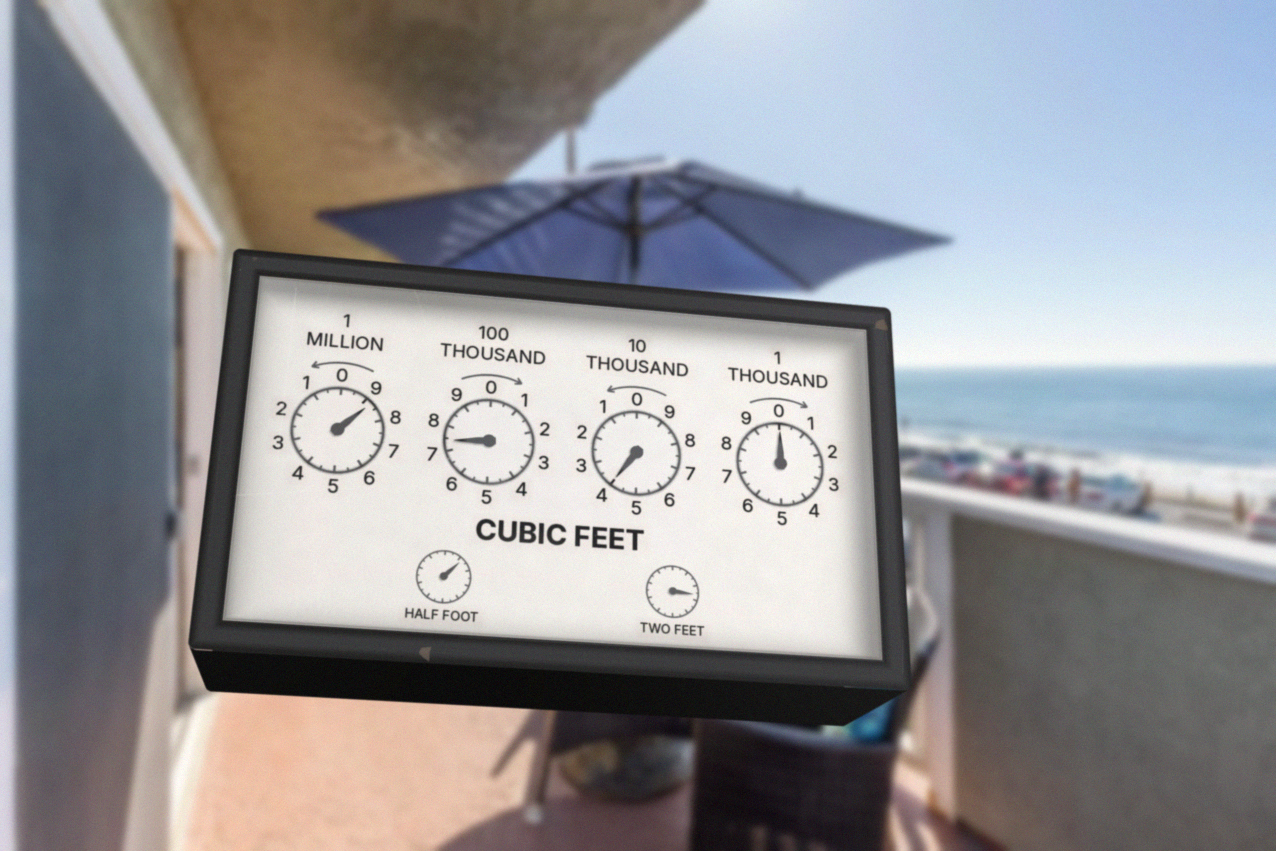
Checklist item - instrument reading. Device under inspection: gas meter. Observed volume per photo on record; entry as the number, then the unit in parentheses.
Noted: 874000 (ft³)
